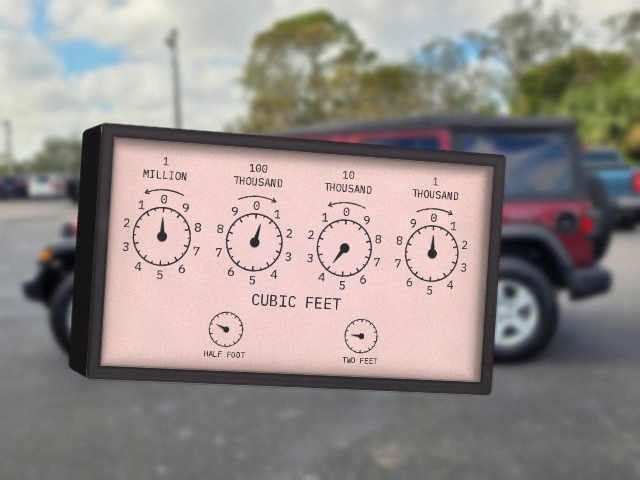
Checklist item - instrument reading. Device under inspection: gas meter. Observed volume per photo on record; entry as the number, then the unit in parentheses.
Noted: 4000 (ft³)
